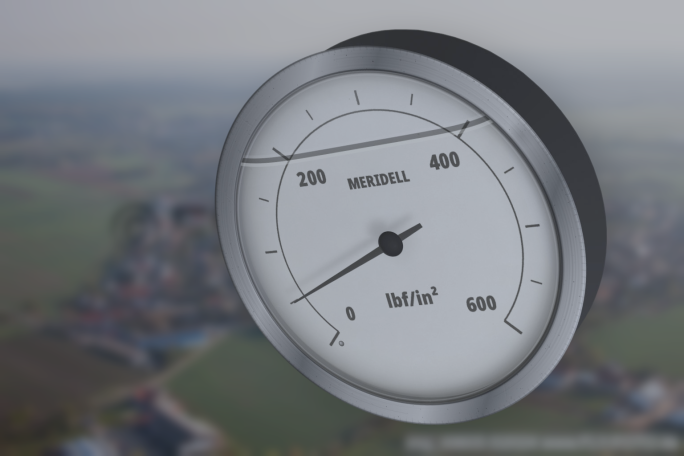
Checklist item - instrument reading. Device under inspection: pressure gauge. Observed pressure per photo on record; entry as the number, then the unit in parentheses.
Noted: 50 (psi)
